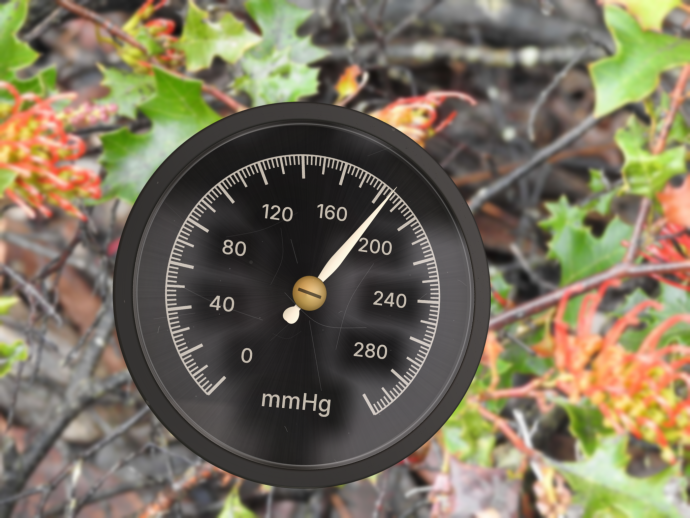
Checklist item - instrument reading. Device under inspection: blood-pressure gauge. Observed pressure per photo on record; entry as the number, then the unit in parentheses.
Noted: 184 (mmHg)
